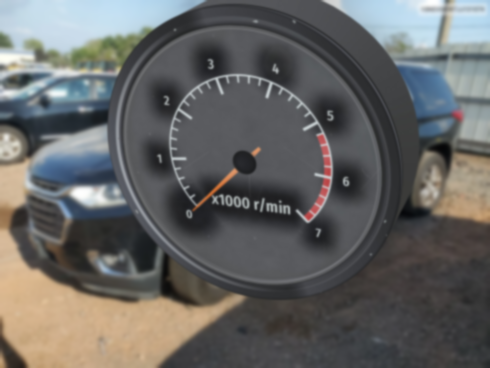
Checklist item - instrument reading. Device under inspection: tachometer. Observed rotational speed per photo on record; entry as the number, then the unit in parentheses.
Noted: 0 (rpm)
